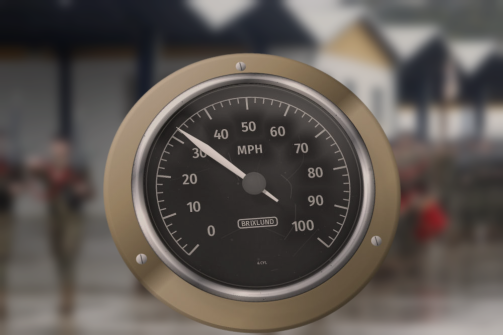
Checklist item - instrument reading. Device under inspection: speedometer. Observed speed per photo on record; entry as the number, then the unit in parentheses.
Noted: 32 (mph)
